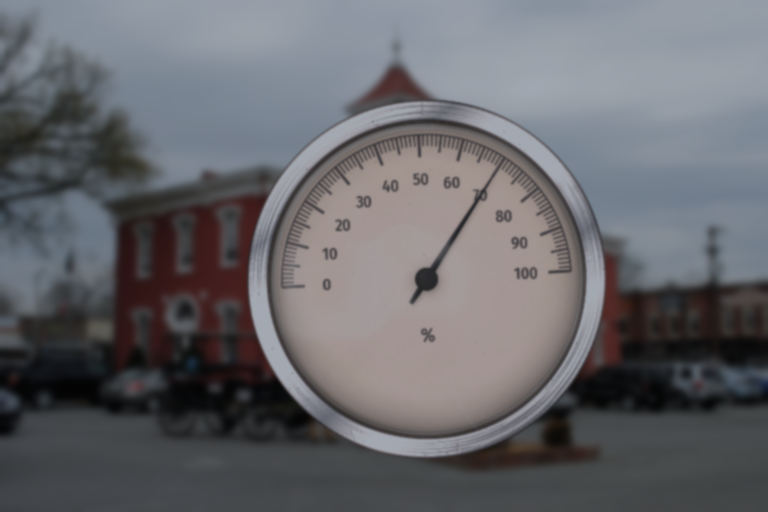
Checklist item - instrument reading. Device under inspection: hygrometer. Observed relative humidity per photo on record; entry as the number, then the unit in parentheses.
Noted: 70 (%)
